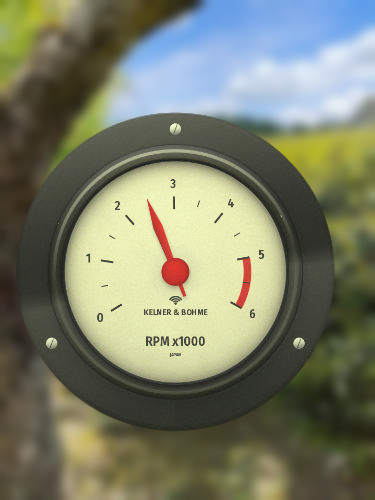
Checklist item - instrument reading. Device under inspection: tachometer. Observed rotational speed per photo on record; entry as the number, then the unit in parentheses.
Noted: 2500 (rpm)
